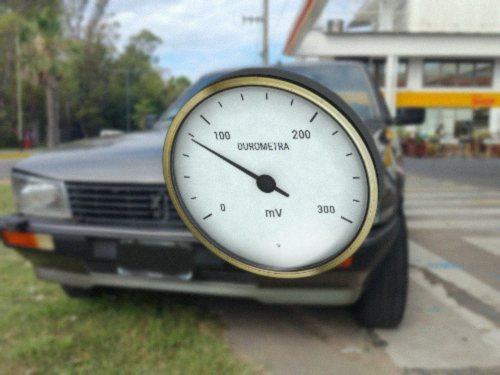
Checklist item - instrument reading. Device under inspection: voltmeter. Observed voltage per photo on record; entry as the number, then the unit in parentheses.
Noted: 80 (mV)
